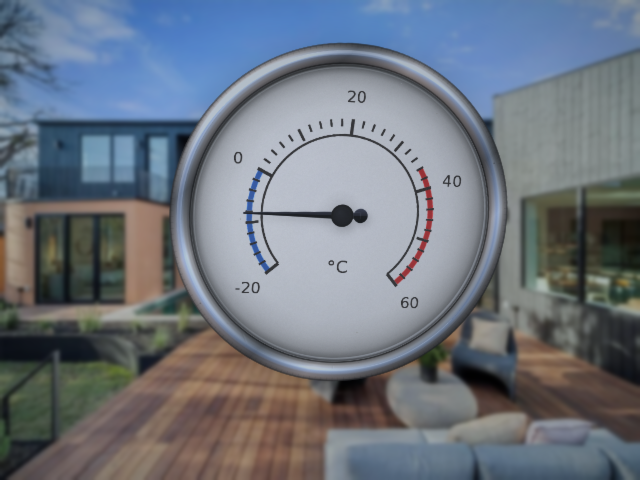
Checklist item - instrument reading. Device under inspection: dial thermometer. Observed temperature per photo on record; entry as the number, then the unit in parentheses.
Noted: -8 (°C)
